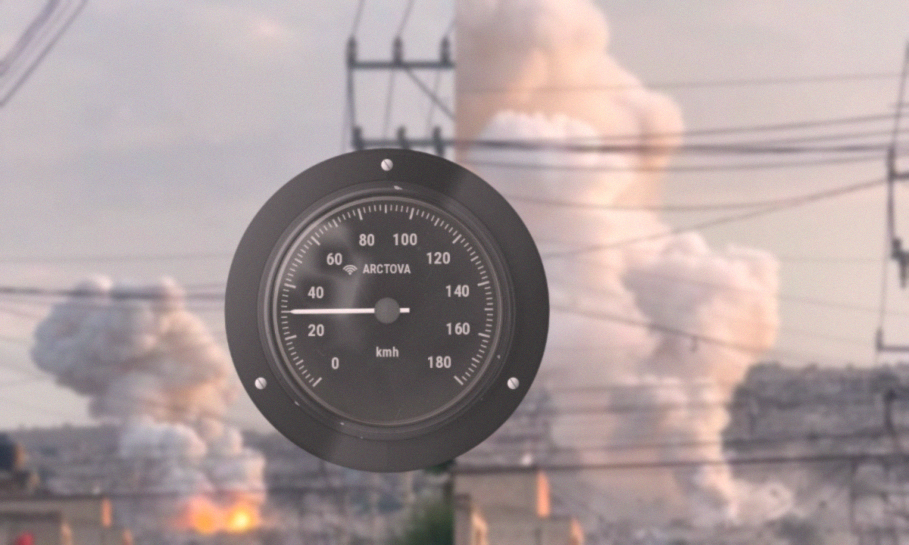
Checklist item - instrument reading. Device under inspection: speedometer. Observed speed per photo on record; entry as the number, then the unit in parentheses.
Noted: 30 (km/h)
